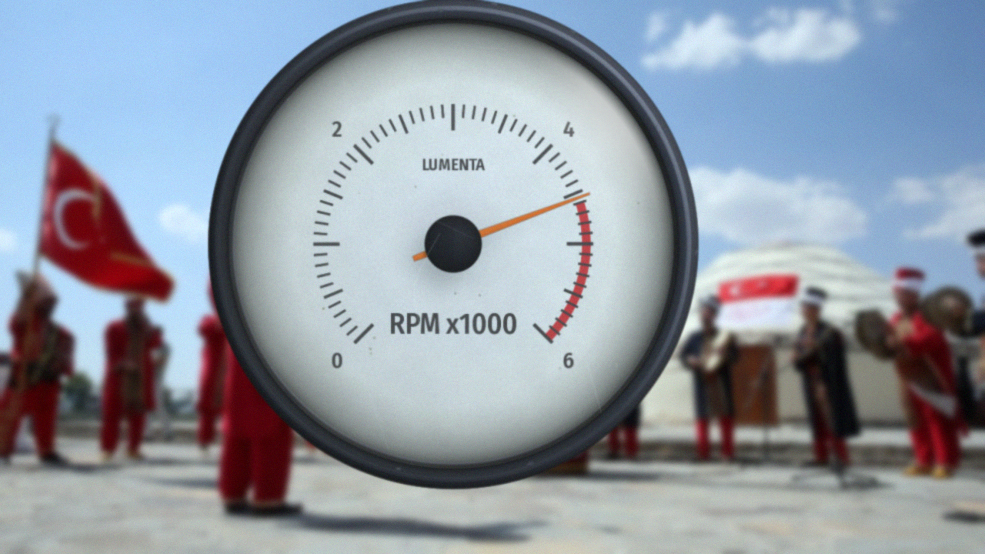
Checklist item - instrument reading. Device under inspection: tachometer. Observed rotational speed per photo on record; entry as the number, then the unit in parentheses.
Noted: 4550 (rpm)
